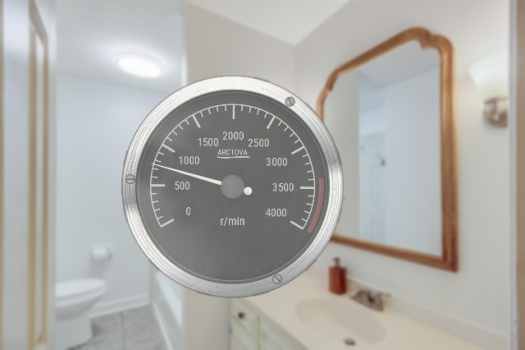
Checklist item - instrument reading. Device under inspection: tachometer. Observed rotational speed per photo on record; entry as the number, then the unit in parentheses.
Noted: 750 (rpm)
